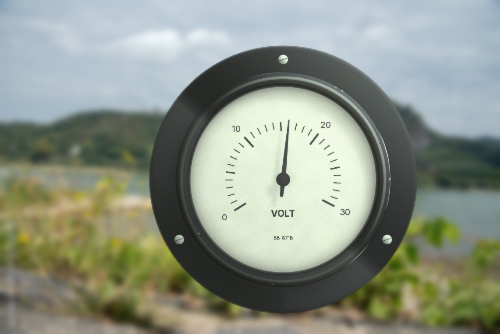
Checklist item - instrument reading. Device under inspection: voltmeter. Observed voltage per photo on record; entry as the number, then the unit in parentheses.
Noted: 16 (V)
